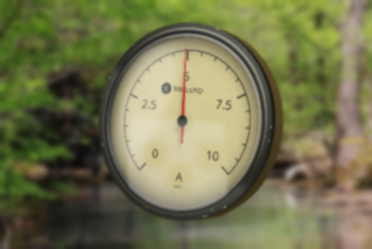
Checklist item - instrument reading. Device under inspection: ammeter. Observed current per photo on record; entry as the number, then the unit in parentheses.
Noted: 5 (A)
